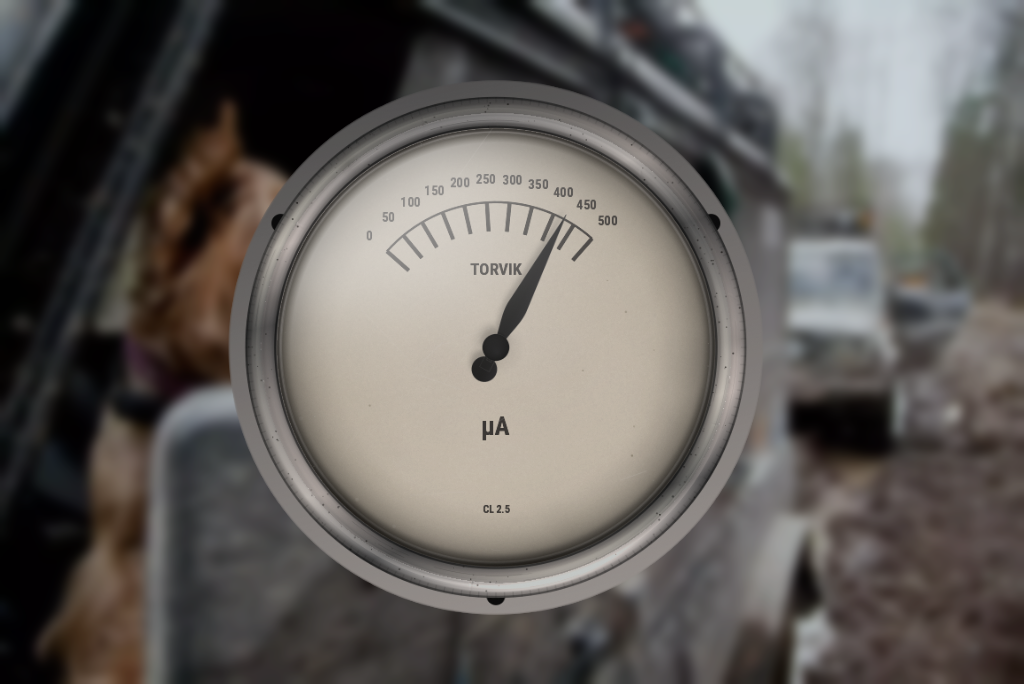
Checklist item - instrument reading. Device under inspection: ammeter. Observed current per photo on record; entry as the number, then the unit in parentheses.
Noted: 425 (µA)
